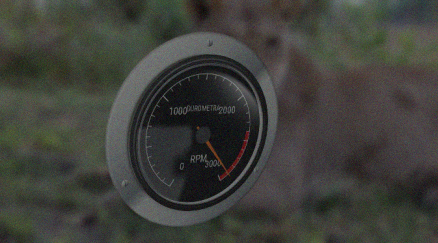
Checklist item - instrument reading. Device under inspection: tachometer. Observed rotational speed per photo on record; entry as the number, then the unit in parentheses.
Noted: 2900 (rpm)
